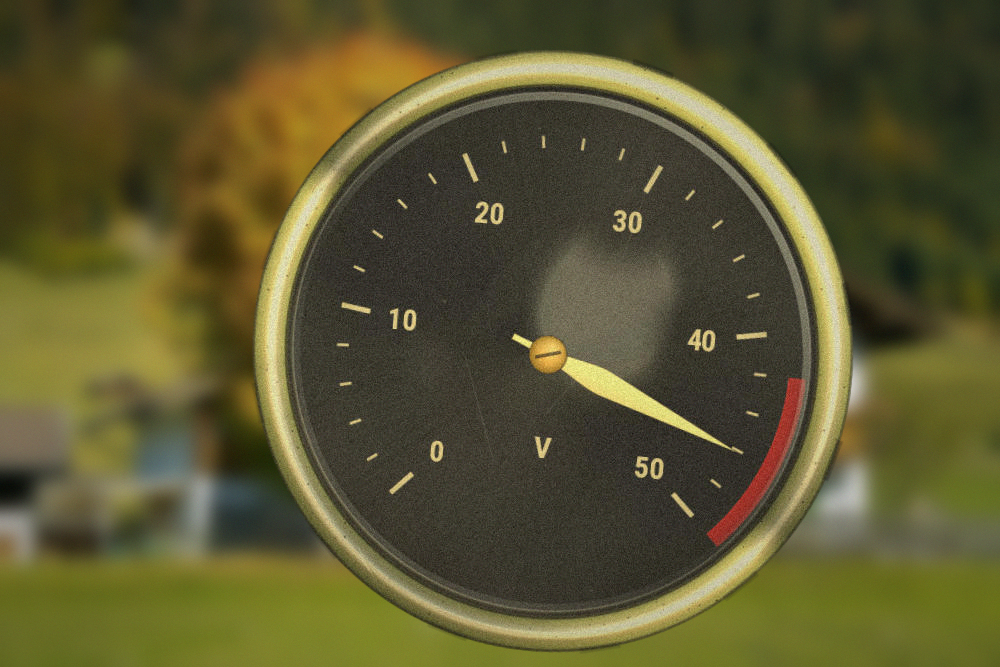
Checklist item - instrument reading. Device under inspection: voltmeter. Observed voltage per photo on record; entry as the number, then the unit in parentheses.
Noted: 46 (V)
